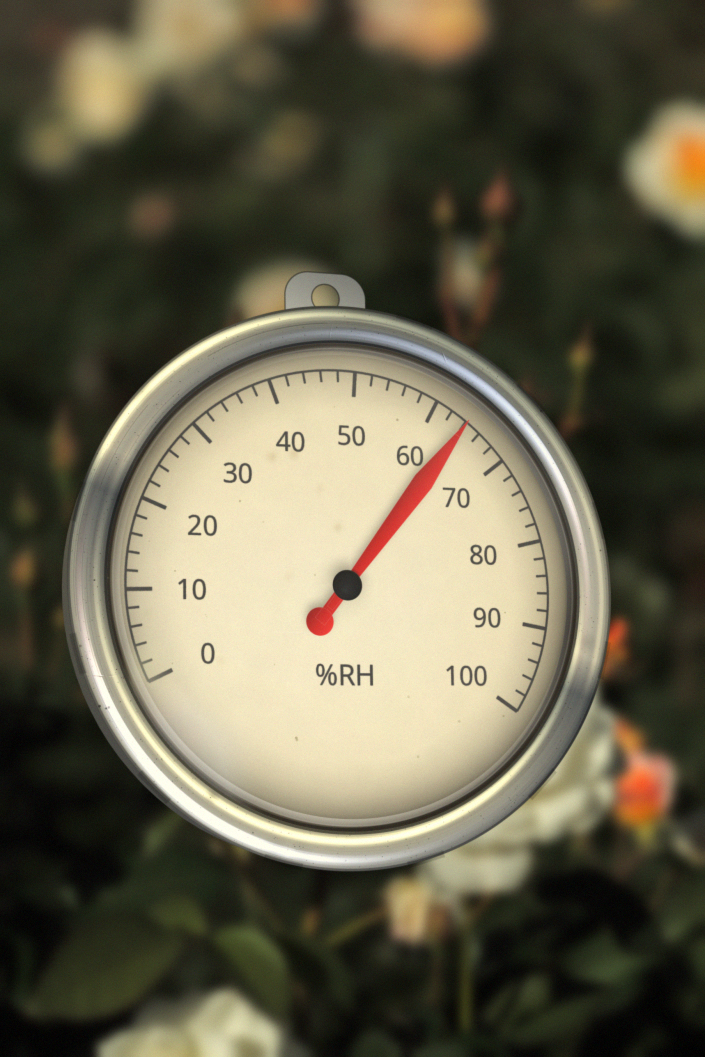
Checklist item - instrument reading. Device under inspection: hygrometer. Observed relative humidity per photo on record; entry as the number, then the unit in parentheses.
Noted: 64 (%)
